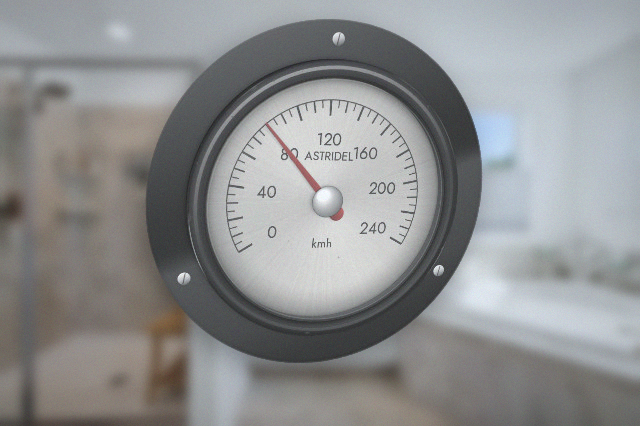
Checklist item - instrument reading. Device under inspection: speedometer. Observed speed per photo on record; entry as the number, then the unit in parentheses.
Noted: 80 (km/h)
